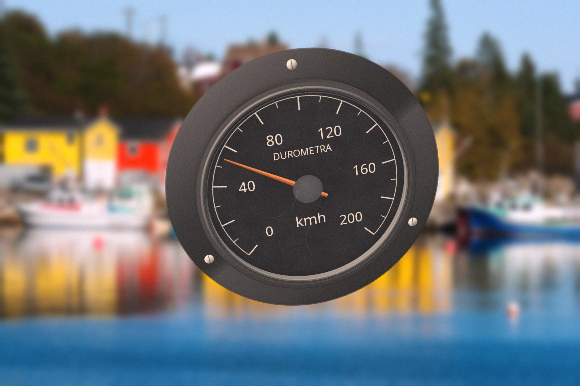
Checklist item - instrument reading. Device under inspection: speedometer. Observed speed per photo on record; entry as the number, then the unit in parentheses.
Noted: 55 (km/h)
